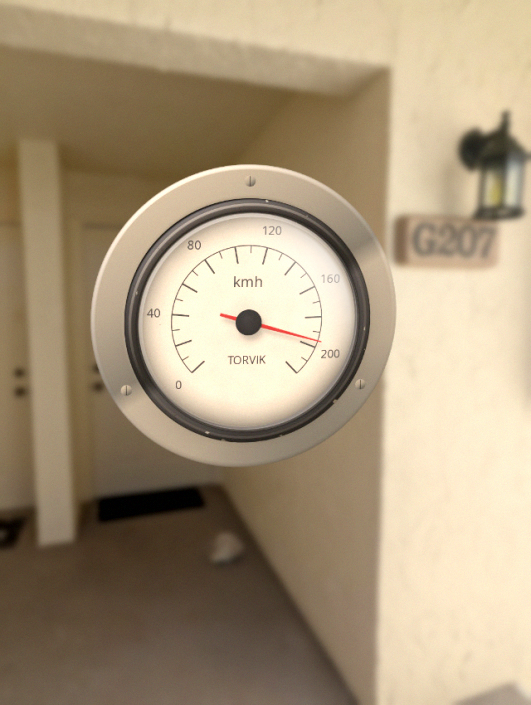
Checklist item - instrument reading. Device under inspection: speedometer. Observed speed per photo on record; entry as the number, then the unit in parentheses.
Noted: 195 (km/h)
